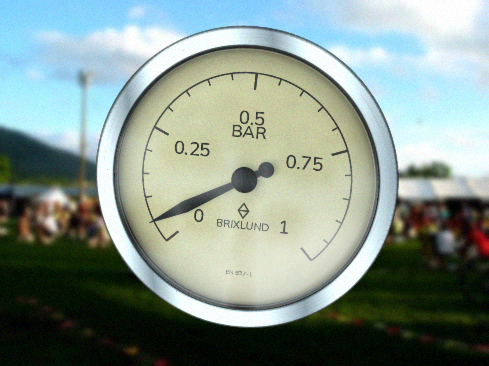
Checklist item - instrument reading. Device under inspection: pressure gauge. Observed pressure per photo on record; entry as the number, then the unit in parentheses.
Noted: 0.05 (bar)
